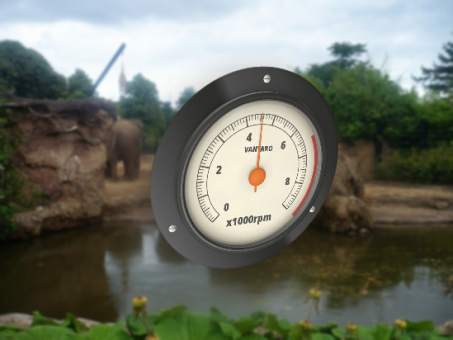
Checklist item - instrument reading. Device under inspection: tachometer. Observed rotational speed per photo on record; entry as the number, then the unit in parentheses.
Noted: 4500 (rpm)
